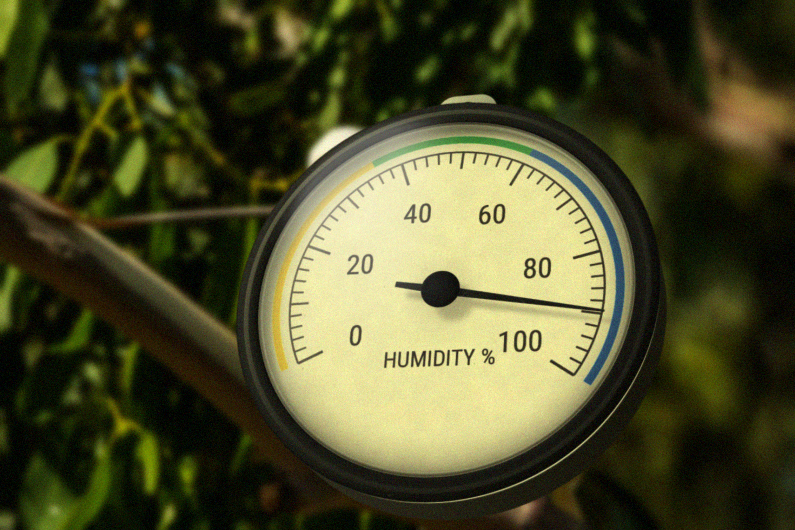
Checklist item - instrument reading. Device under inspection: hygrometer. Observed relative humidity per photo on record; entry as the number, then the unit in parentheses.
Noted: 90 (%)
